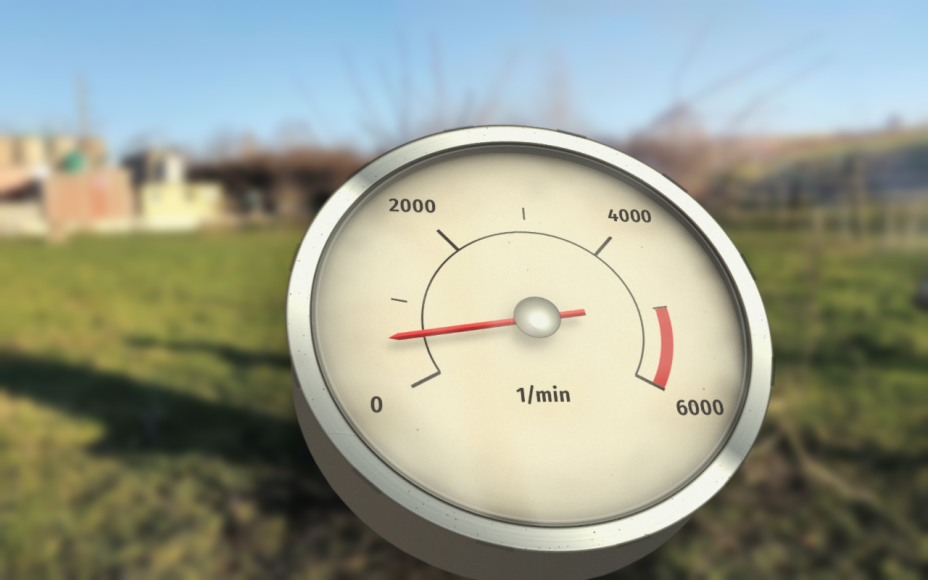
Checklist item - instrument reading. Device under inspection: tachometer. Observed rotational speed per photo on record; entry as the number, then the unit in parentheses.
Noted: 500 (rpm)
